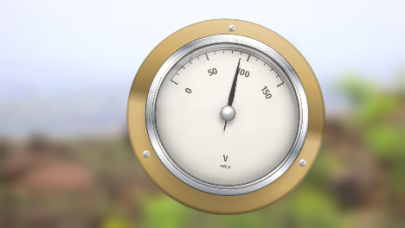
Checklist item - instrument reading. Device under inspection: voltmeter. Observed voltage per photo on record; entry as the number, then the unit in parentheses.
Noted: 90 (V)
